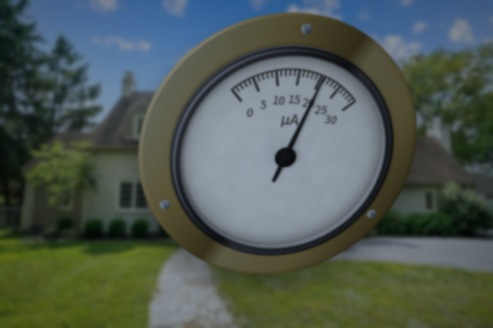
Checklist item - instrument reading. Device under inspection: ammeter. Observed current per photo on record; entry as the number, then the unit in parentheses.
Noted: 20 (µA)
